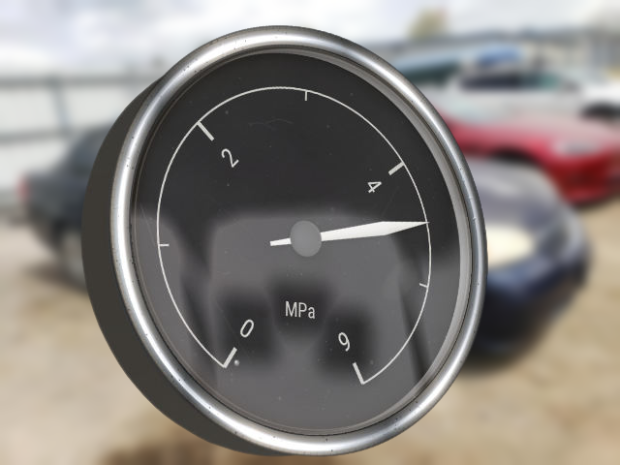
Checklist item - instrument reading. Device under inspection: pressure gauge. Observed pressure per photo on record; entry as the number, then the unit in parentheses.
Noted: 4.5 (MPa)
